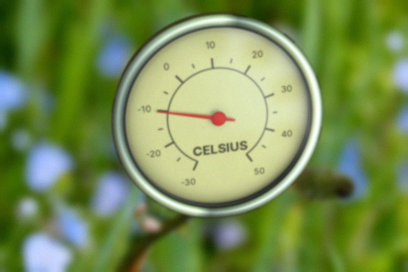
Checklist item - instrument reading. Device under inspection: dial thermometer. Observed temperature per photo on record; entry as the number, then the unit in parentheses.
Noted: -10 (°C)
